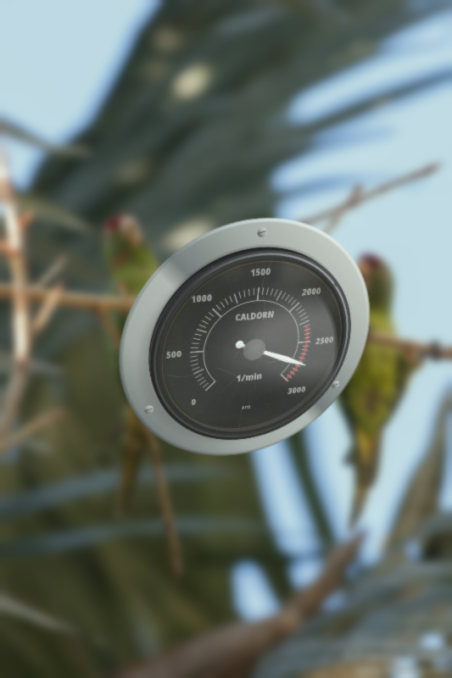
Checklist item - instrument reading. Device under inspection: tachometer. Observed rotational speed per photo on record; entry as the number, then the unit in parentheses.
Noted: 2750 (rpm)
